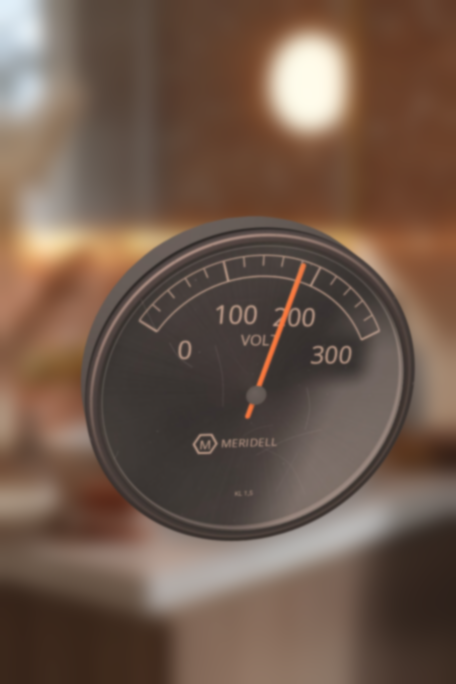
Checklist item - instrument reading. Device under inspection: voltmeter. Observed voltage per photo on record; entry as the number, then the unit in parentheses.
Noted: 180 (V)
